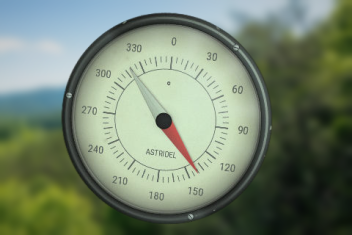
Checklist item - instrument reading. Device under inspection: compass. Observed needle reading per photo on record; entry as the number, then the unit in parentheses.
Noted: 140 (°)
